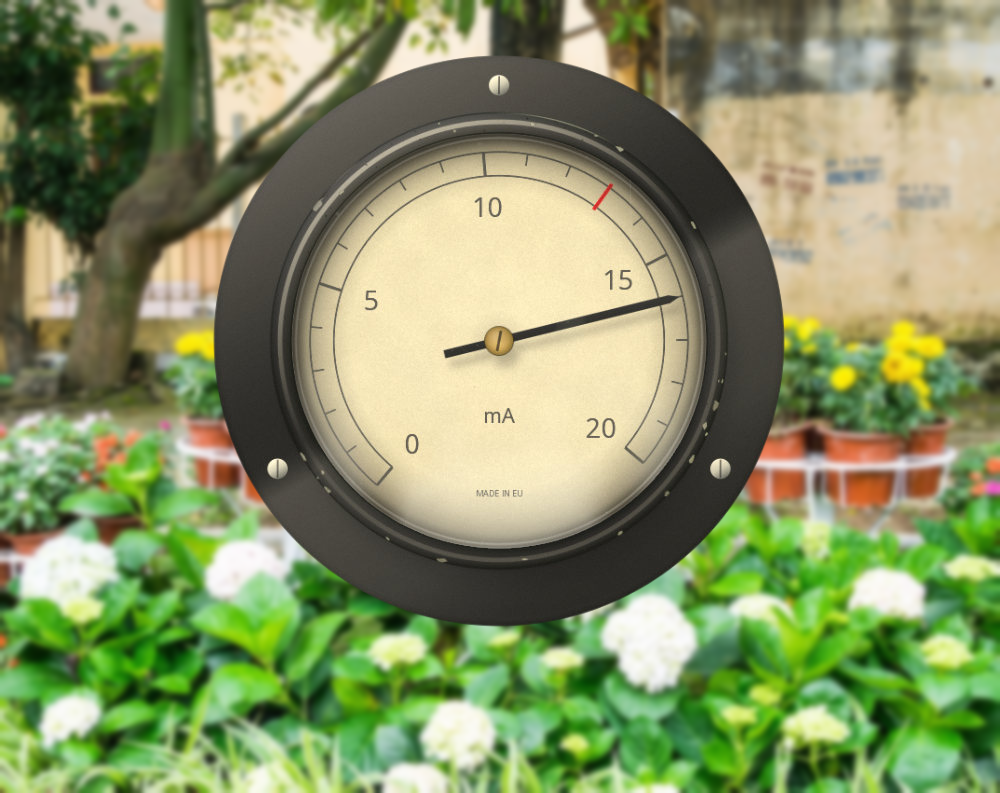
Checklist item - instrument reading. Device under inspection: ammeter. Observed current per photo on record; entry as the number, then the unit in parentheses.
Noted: 16 (mA)
